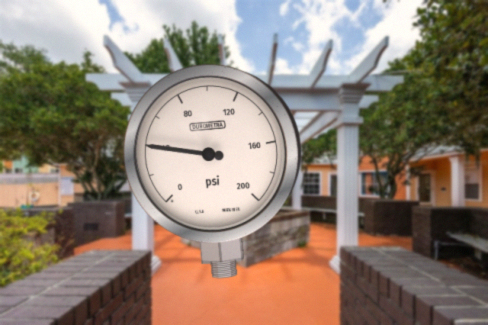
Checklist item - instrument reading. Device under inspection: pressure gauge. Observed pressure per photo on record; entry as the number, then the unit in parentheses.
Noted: 40 (psi)
